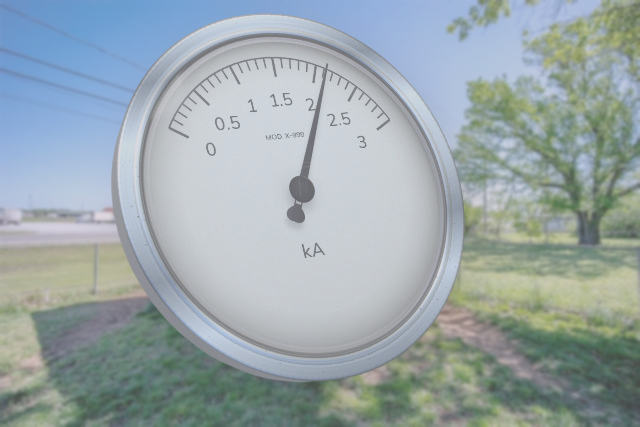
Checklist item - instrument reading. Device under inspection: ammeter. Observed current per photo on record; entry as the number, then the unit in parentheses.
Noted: 2.1 (kA)
